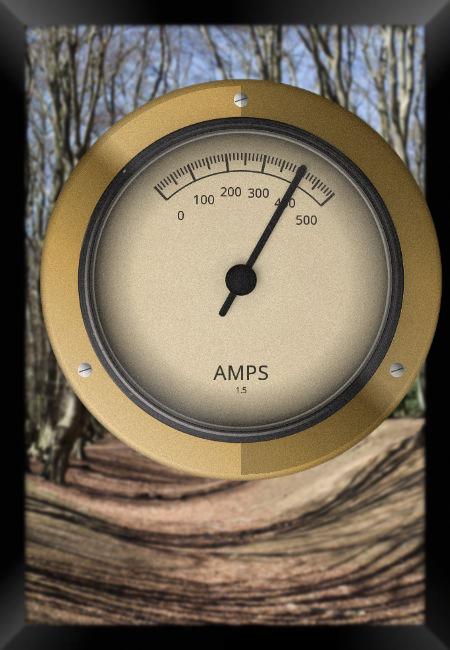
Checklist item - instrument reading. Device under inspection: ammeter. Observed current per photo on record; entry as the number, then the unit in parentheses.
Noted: 400 (A)
